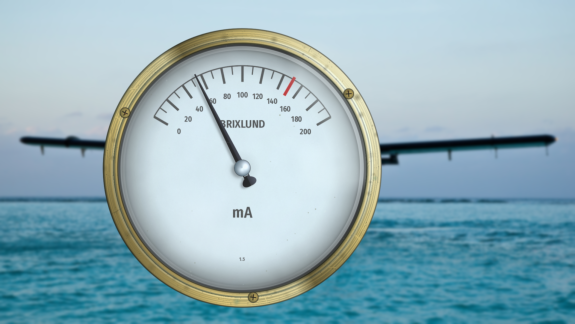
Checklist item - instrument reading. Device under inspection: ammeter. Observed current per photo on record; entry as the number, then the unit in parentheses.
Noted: 55 (mA)
